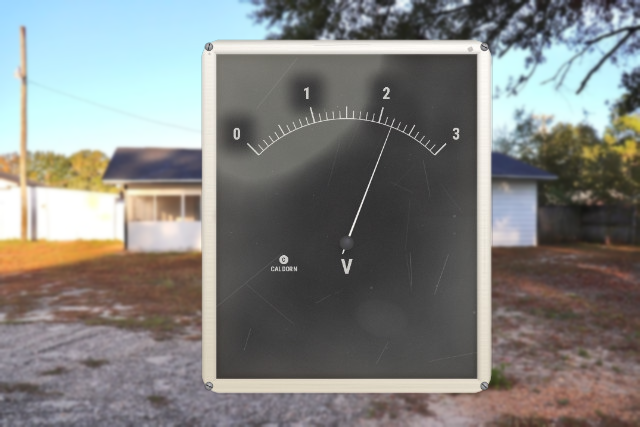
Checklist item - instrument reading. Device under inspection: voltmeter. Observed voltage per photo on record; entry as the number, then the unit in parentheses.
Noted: 2.2 (V)
